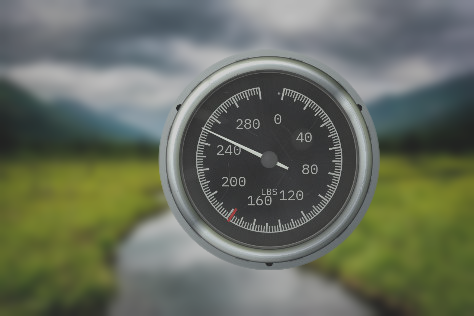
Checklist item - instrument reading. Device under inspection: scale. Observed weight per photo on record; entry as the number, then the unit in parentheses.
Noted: 250 (lb)
